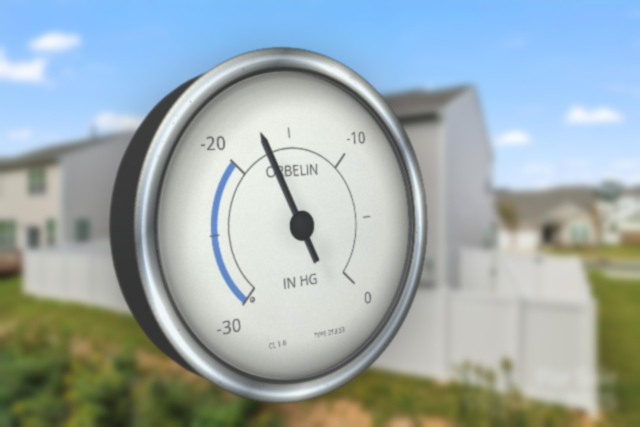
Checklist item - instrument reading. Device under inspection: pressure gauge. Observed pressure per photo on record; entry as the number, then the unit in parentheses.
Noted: -17.5 (inHg)
